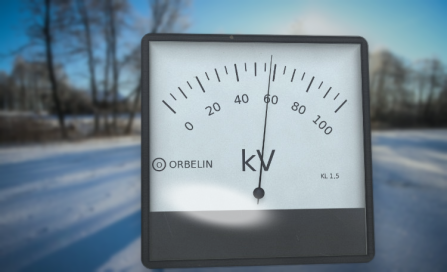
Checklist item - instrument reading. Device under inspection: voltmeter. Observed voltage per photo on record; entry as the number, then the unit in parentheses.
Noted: 57.5 (kV)
